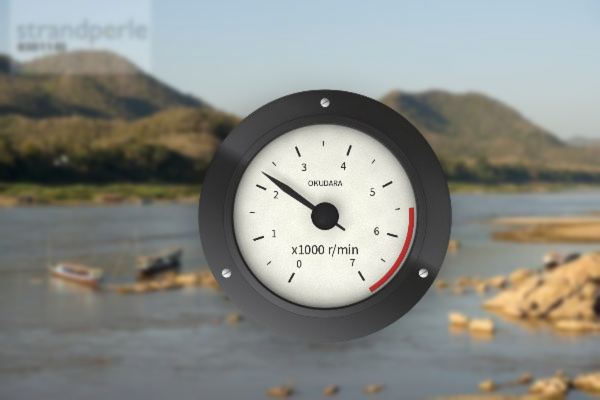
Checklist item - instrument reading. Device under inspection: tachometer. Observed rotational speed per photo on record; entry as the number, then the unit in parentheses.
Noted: 2250 (rpm)
